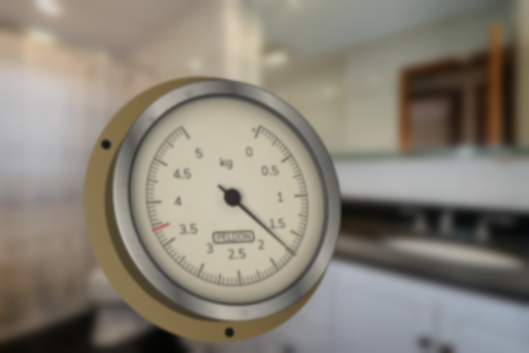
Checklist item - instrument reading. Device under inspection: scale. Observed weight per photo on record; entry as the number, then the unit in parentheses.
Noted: 1.75 (kg)
